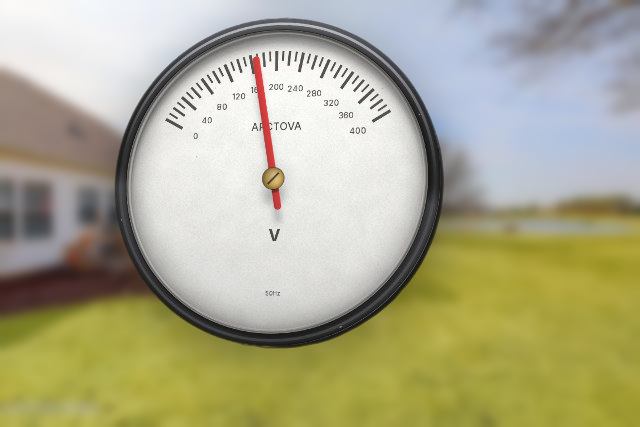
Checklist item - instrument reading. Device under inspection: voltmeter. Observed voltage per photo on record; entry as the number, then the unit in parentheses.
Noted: 170 (V)
